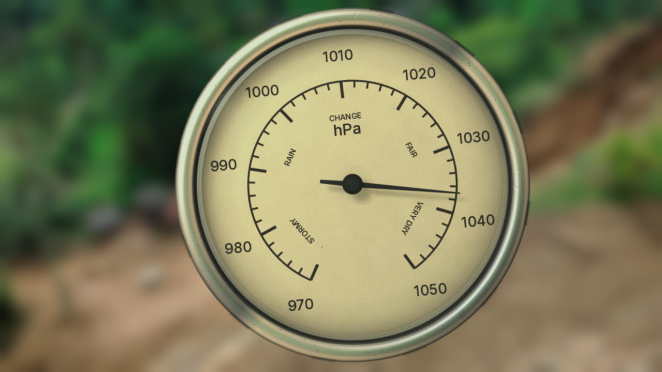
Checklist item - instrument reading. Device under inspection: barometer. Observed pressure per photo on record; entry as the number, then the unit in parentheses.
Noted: 1037 (hPa)
